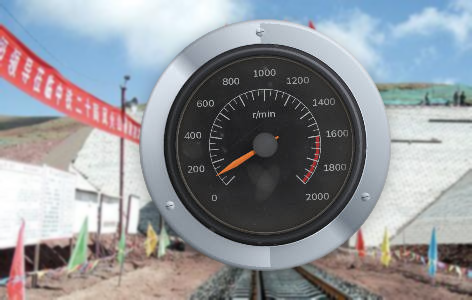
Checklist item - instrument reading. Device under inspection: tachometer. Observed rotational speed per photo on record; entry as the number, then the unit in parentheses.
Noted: 100 (rpm)
